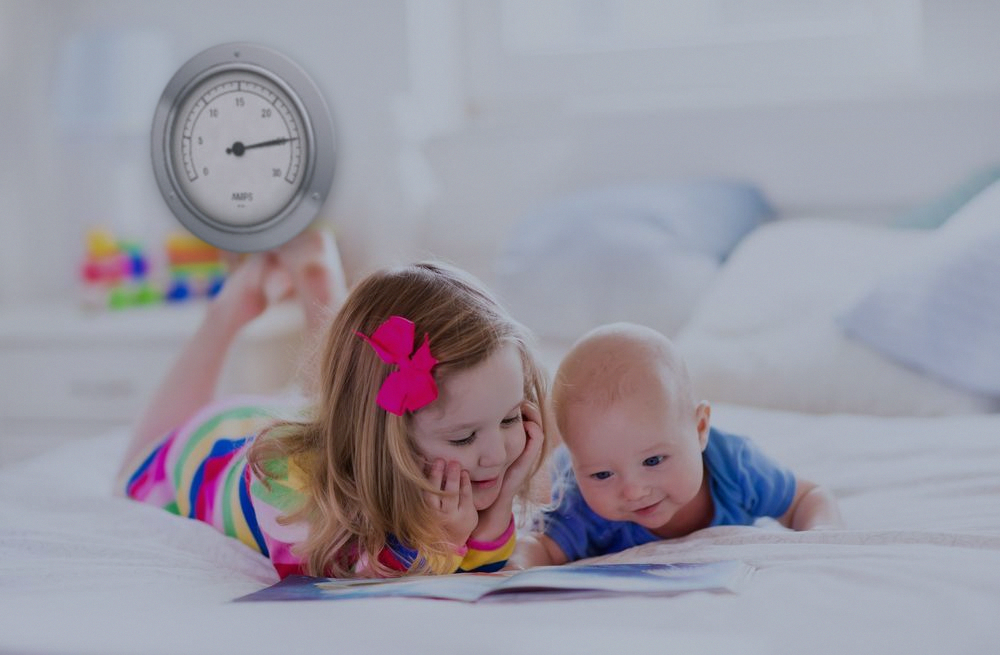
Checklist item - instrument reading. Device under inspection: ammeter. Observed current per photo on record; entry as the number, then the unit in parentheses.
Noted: 25 (A)
